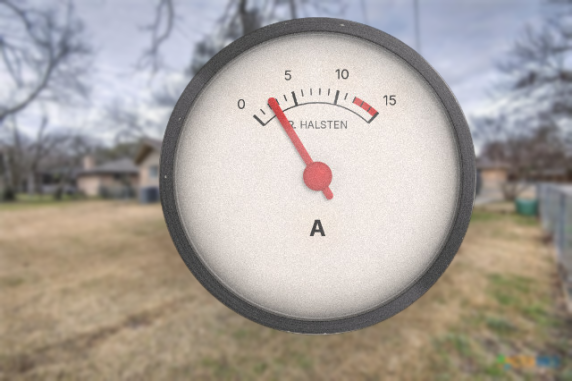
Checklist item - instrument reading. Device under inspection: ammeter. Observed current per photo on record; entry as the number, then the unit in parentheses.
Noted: 2.5 (A)
